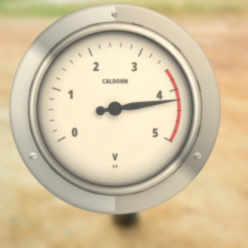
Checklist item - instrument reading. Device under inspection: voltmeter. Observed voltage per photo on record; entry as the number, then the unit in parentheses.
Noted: 4.2 (V)
